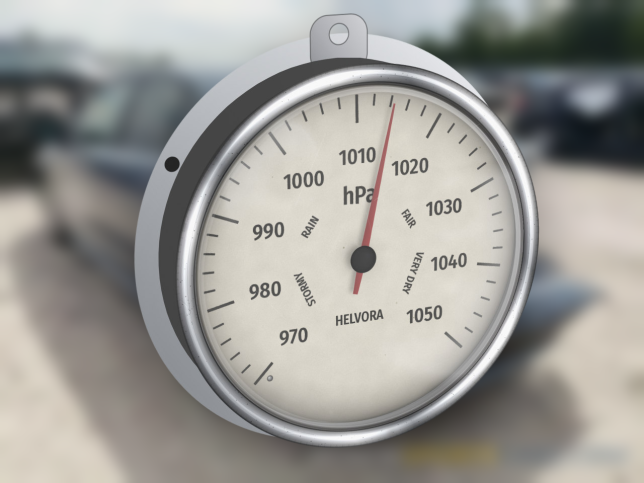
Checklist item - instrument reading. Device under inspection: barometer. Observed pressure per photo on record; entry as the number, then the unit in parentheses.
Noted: 1014 (hPa)
